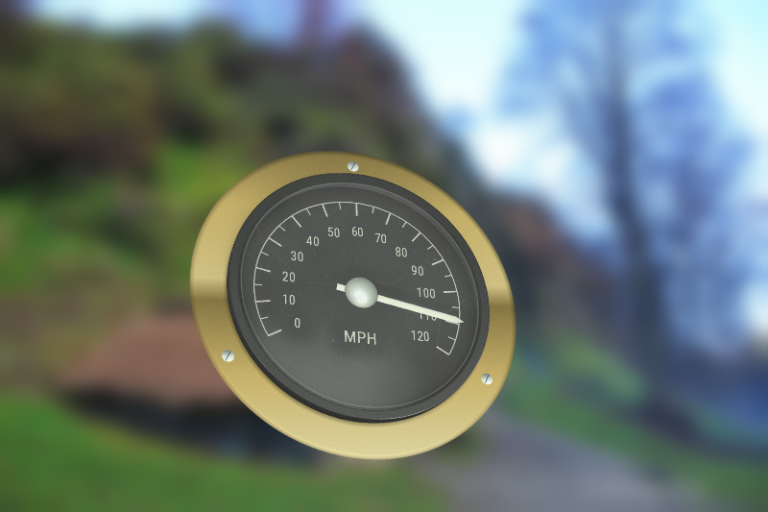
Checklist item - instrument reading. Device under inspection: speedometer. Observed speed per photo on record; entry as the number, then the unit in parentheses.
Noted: 110 (mph)
